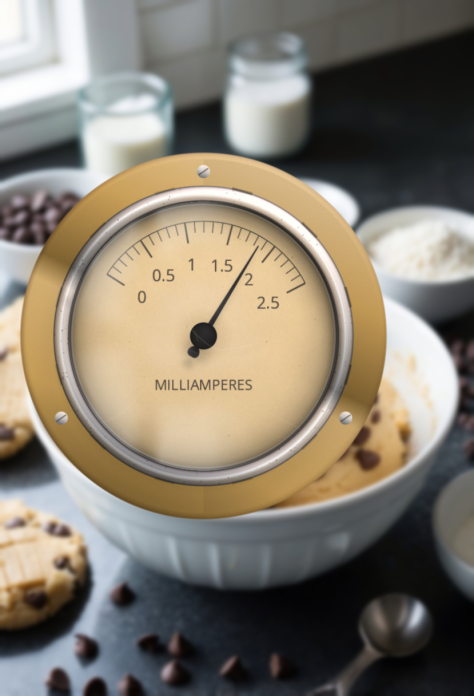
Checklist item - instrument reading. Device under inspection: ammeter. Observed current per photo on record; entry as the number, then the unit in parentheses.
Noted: 1.85 (mA)
